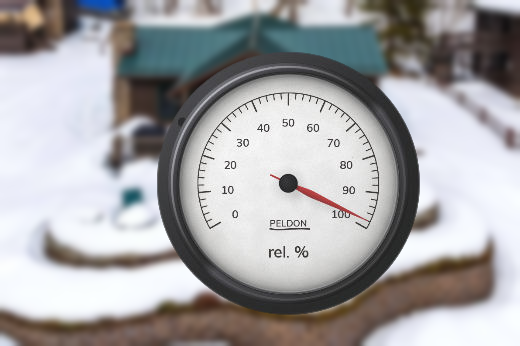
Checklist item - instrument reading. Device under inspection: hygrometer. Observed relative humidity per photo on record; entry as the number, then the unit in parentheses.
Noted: 98 (%)
